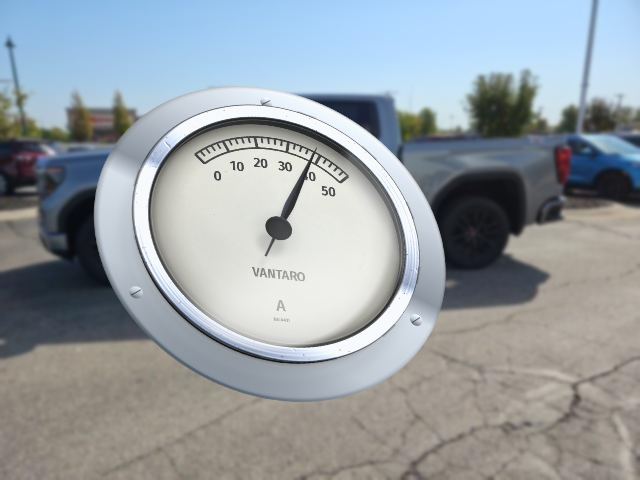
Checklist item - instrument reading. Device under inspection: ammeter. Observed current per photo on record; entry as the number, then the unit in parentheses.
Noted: 38 (A)
